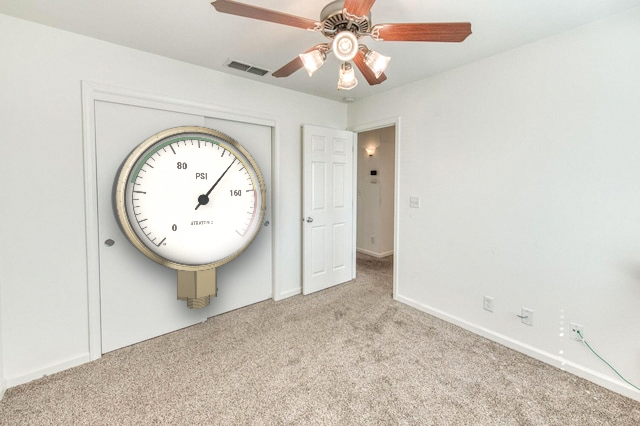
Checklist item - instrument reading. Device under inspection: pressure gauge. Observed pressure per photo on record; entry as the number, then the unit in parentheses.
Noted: 130 (psi)
